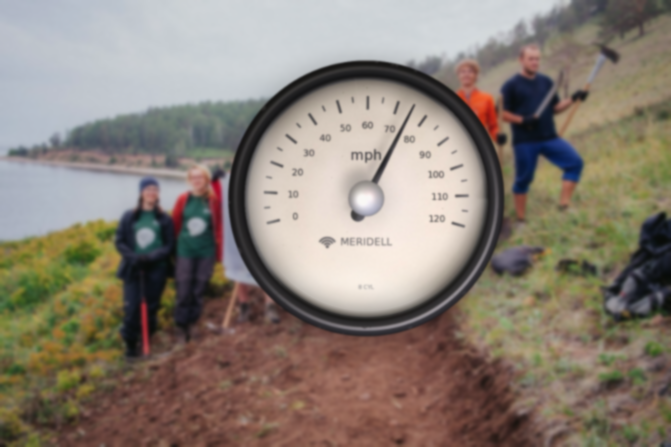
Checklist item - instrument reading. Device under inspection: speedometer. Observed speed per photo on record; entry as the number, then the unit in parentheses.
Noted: 75 (mph)
